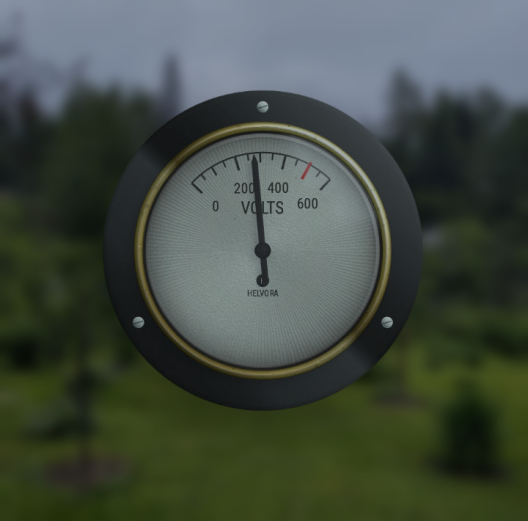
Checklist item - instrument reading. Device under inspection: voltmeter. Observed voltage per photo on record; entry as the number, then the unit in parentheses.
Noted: 275 (V)
